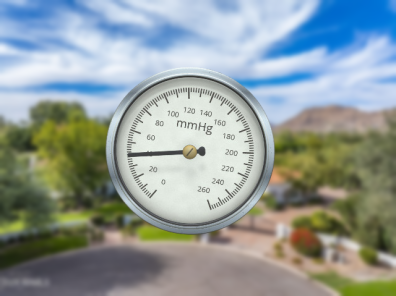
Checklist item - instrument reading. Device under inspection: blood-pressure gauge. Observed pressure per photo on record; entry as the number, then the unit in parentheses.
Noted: 40 (mmHg)
